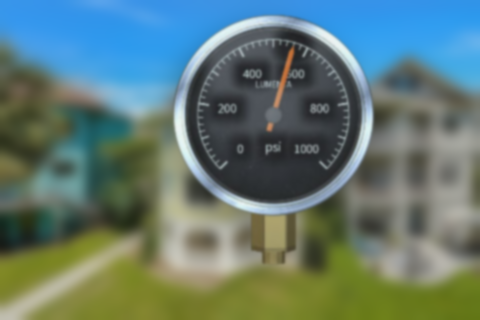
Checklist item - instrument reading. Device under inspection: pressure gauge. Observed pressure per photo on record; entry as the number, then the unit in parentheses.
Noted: 560 (psi)
